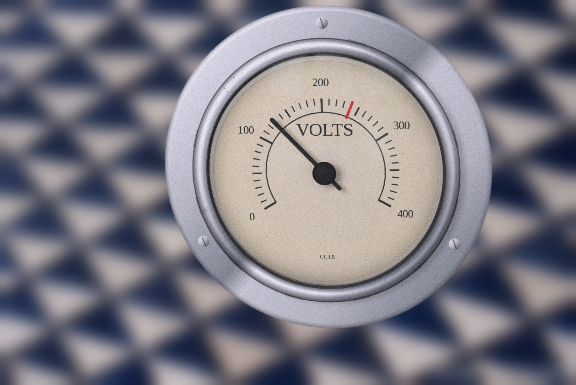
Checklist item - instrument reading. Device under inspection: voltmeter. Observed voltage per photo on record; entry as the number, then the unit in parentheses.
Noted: 130 (V)
